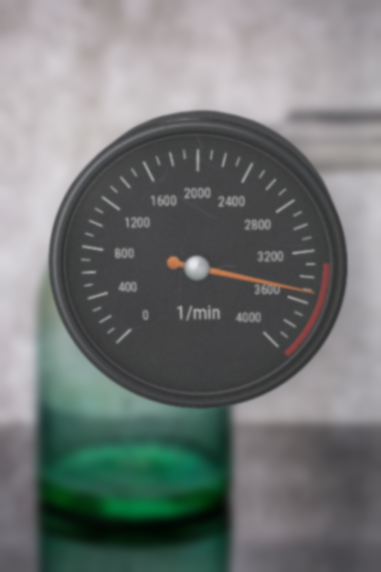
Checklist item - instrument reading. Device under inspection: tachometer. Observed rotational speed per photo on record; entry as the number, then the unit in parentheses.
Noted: 3500 (rpm)
